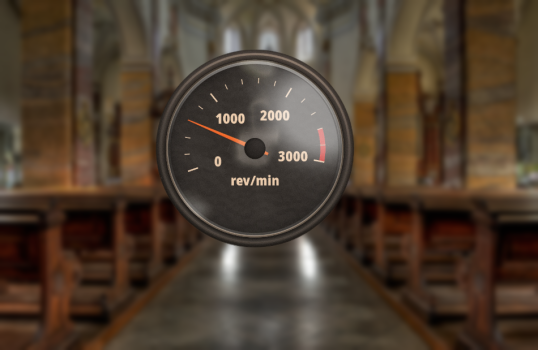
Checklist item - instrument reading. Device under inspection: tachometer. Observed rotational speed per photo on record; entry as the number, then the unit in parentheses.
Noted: 600 (rpm)
